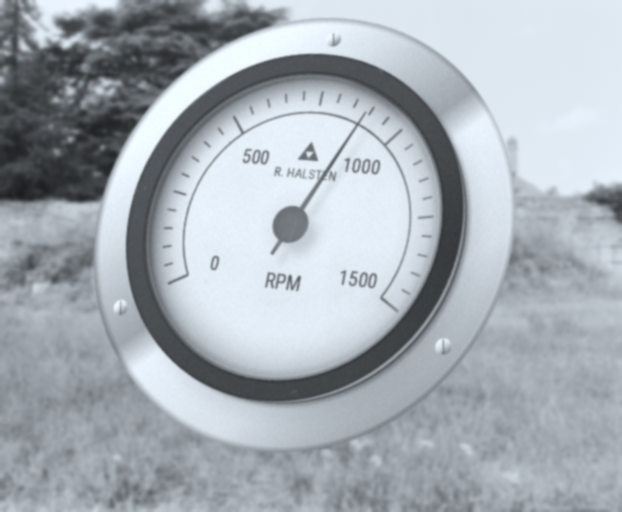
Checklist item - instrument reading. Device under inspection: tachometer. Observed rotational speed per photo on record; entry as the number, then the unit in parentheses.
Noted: 900 (rpm)
